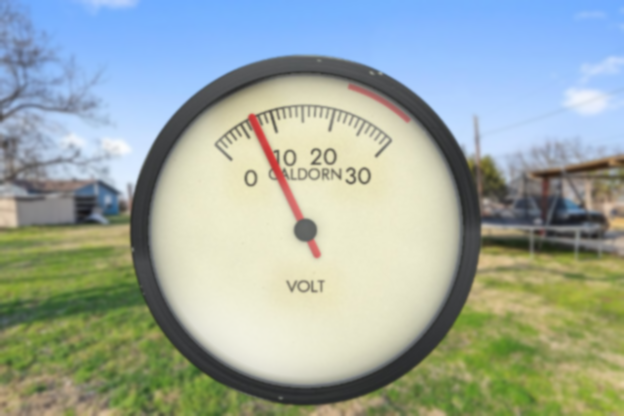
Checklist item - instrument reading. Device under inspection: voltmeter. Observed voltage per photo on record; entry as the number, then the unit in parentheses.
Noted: 7 (V)
